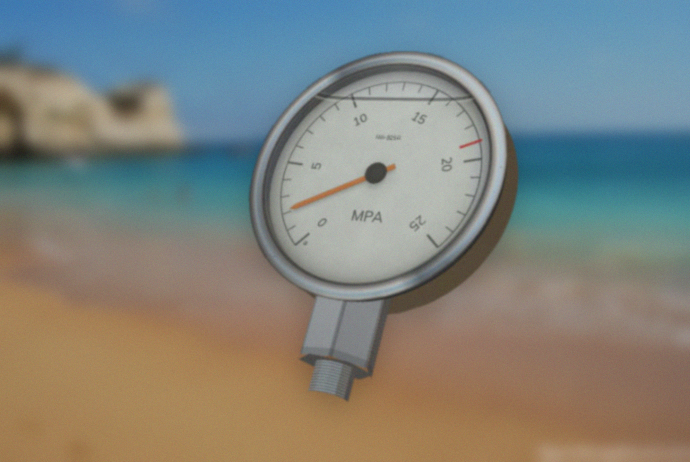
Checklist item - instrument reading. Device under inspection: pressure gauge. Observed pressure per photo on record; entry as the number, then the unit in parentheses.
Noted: 2 (MPa)
